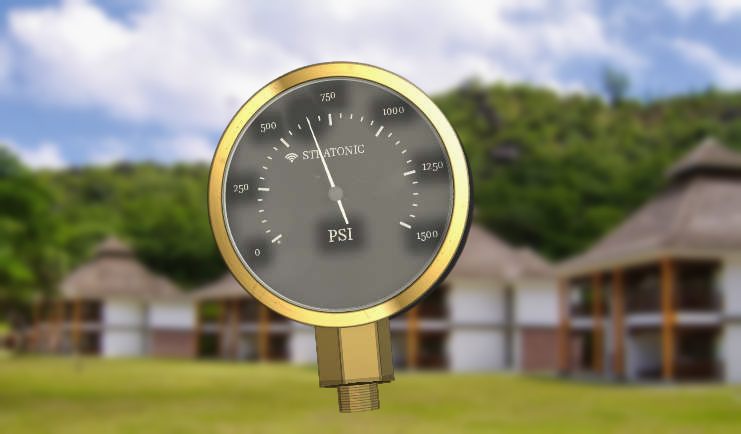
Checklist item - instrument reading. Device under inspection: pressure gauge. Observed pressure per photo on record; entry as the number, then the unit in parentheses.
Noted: 650 (psi)
